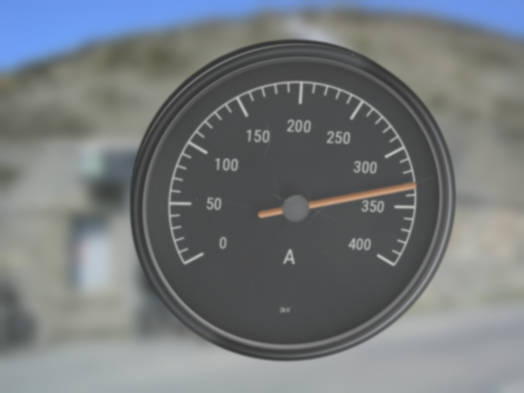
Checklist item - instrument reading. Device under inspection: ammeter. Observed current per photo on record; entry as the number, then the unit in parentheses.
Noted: 330 (A)
